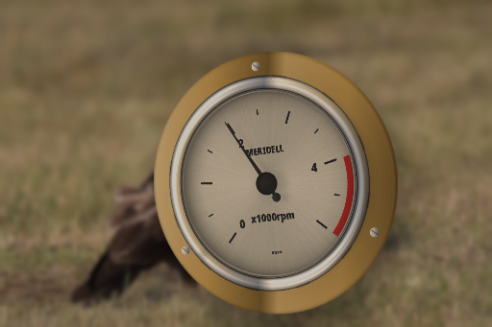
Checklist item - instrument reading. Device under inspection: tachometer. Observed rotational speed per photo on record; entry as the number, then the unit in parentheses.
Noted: 2000 (rpm)
